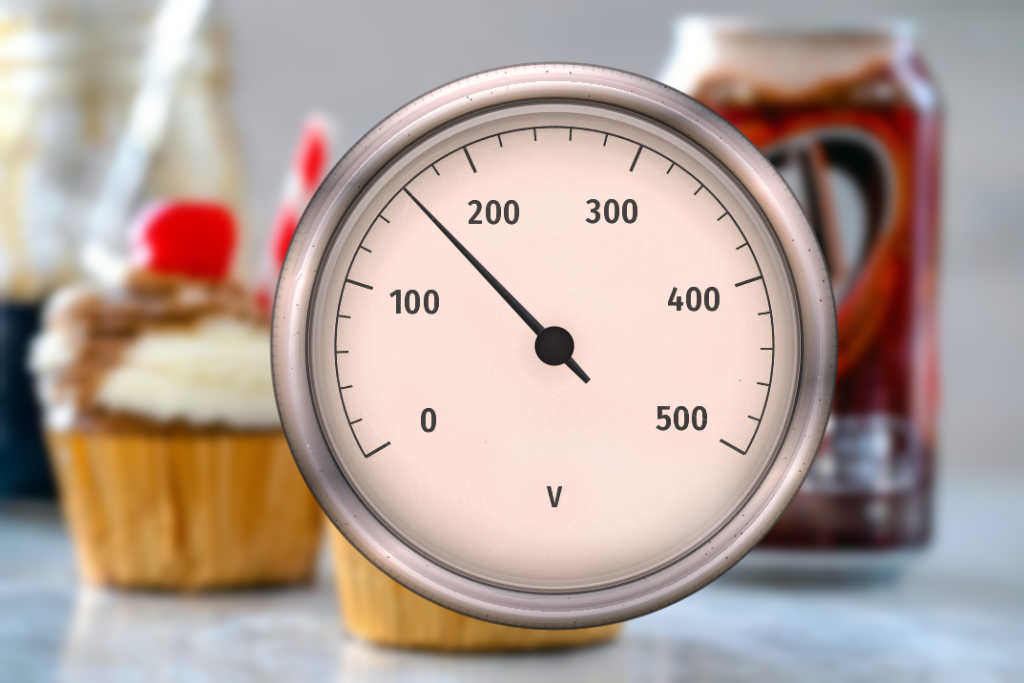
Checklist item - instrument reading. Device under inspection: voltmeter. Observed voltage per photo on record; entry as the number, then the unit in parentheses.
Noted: 160 (V)
